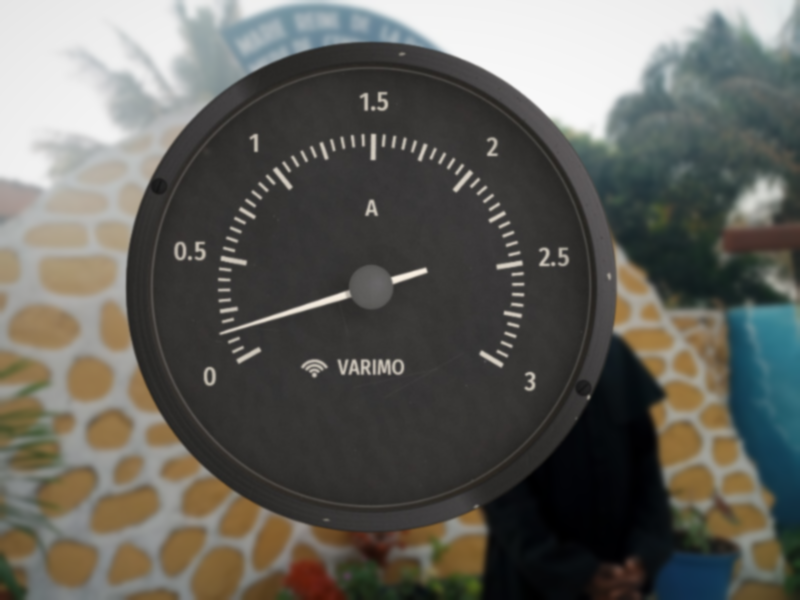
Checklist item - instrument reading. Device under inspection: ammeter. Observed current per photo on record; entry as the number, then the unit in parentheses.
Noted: 0.15 (A)
